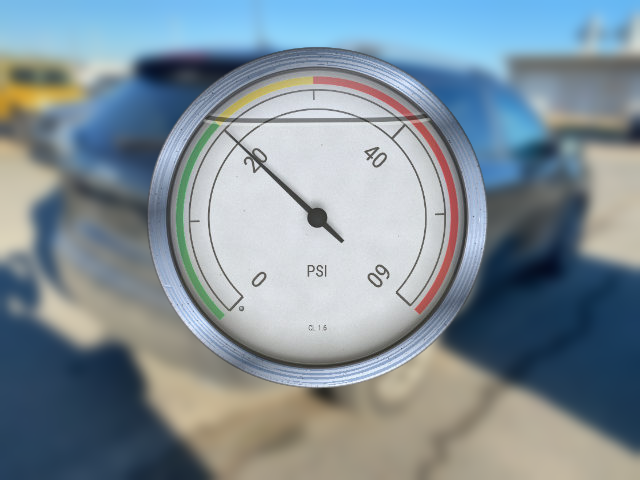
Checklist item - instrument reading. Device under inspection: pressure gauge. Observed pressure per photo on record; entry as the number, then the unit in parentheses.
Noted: 20 (psi)
